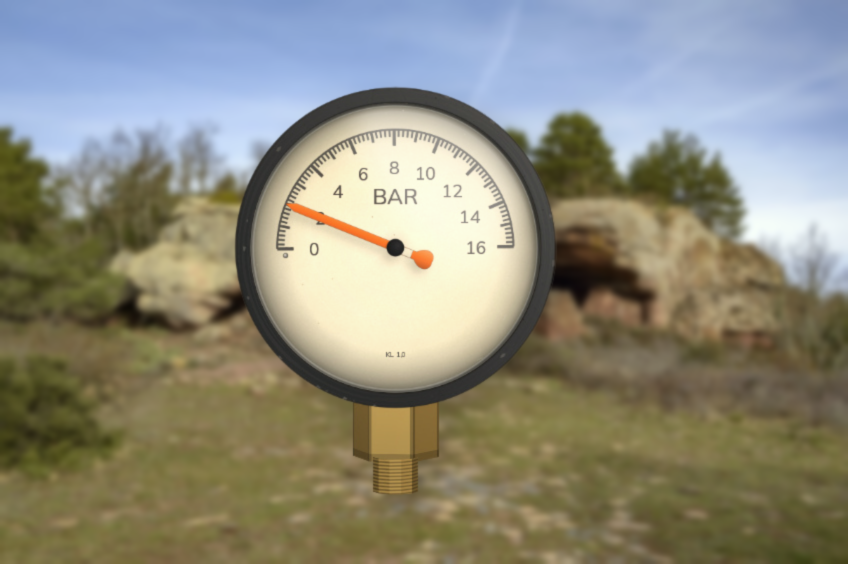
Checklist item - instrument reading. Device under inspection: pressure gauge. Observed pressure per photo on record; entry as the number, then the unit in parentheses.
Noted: 2 (bar)
